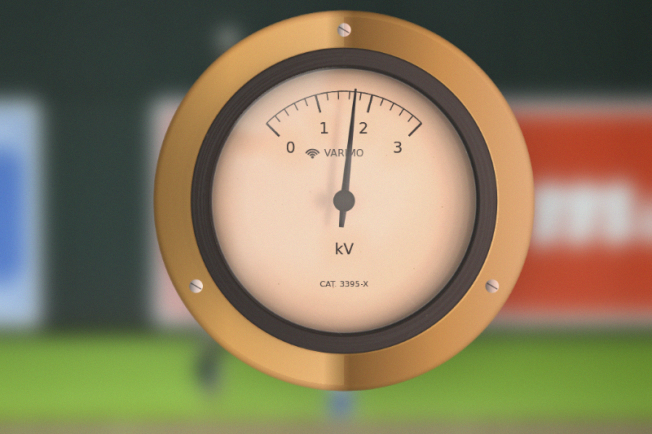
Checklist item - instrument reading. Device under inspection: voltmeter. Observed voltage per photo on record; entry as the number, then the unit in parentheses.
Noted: 1.7 (kV)
